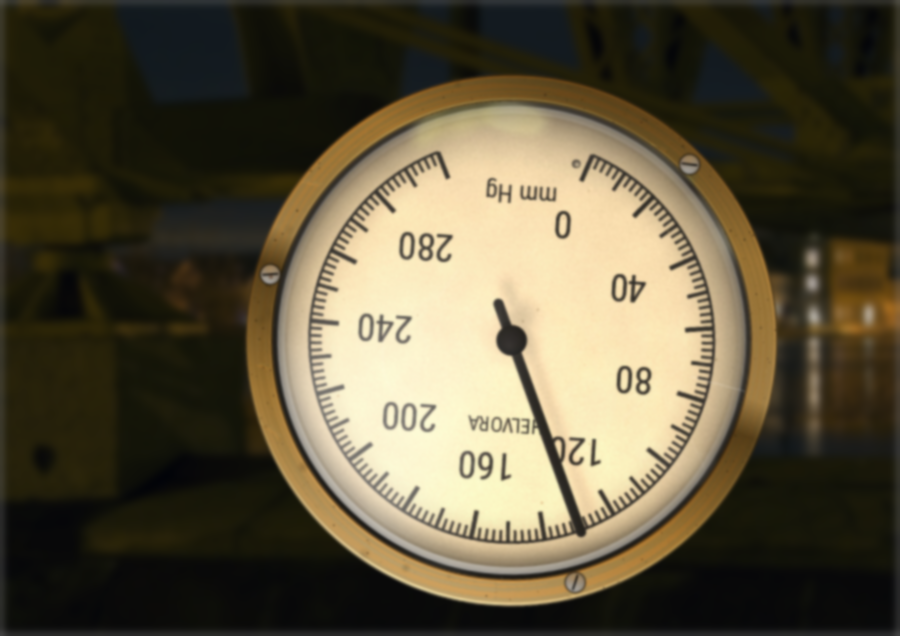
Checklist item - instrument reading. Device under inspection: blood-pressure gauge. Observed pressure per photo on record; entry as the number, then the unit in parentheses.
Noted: 130 (mmHg)
